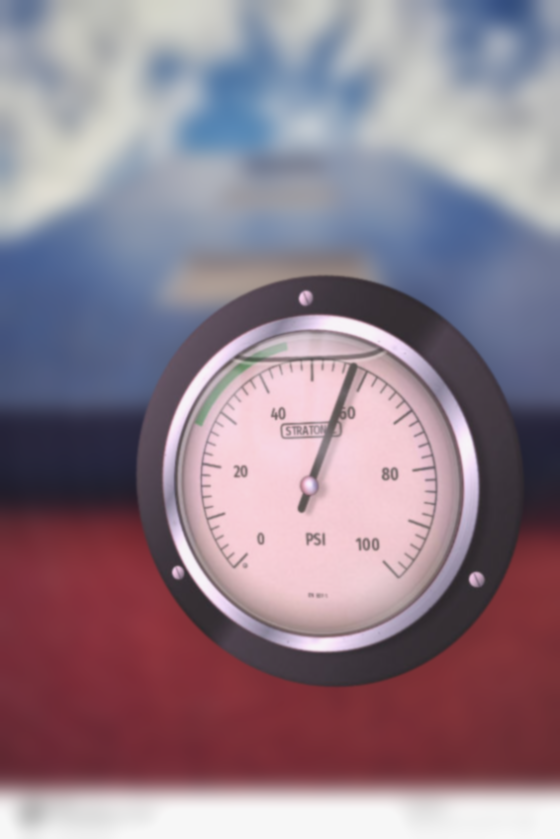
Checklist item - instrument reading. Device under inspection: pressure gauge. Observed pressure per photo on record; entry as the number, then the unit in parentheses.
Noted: 58 (psi)
